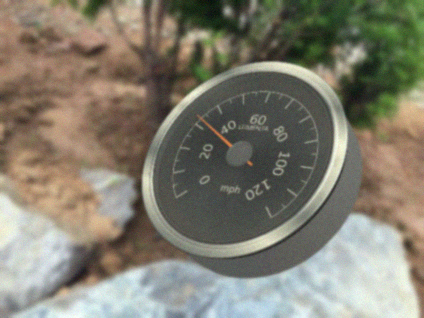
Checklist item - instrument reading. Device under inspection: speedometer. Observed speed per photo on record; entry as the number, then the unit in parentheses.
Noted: 32.5 (mph)
